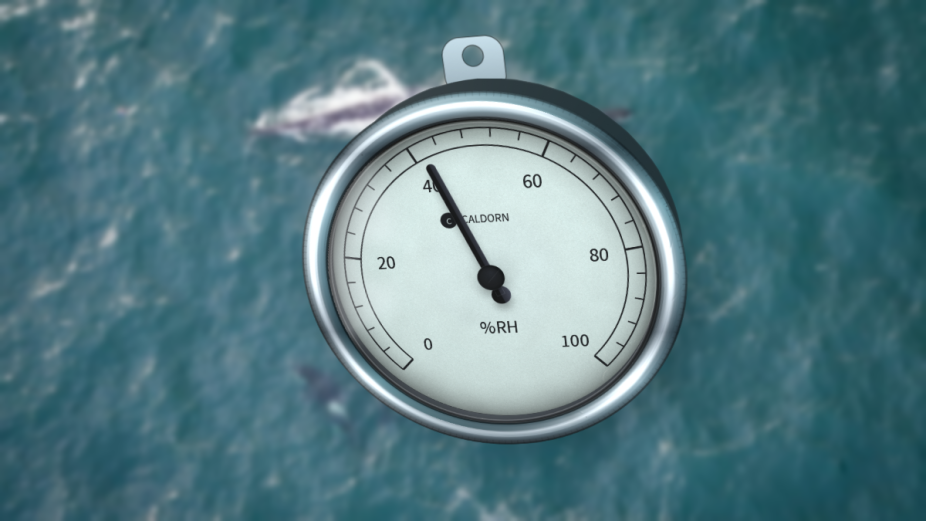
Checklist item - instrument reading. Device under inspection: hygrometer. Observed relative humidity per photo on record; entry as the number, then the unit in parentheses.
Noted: 42 (%)
